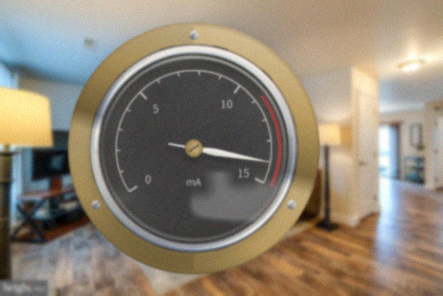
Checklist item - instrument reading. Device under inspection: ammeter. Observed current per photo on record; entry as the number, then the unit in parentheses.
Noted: 14 (mA)
